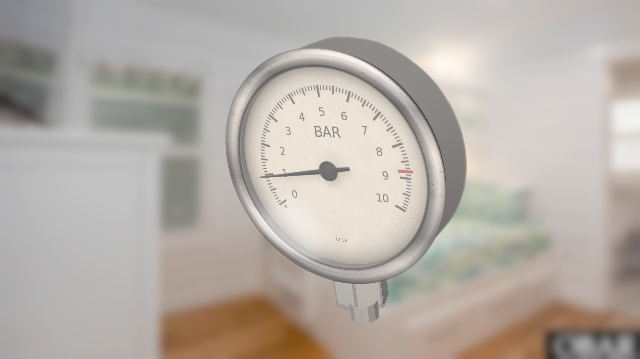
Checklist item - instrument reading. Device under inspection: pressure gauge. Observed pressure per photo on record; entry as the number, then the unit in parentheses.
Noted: 1 (bar)
